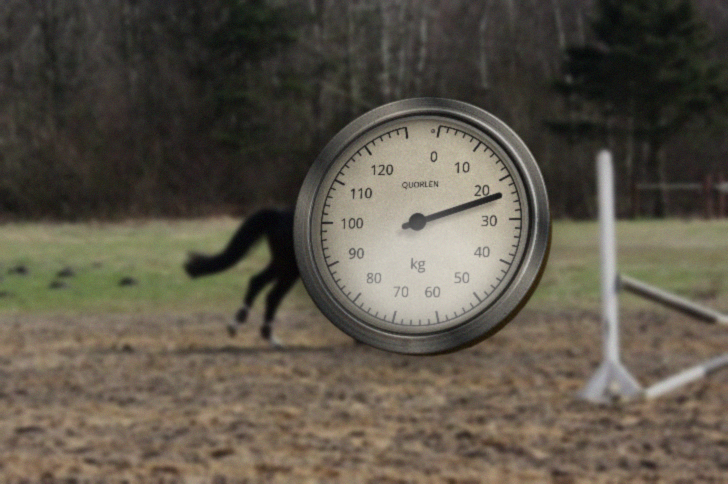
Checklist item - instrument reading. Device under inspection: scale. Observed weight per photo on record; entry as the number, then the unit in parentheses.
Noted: 24 (kg)
